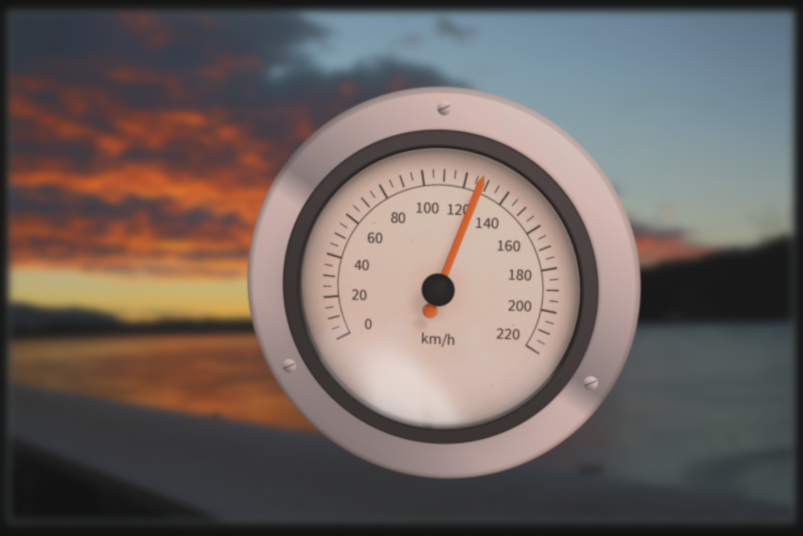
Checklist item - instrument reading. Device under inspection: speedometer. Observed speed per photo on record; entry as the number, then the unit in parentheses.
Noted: 127.5 (km/h)
